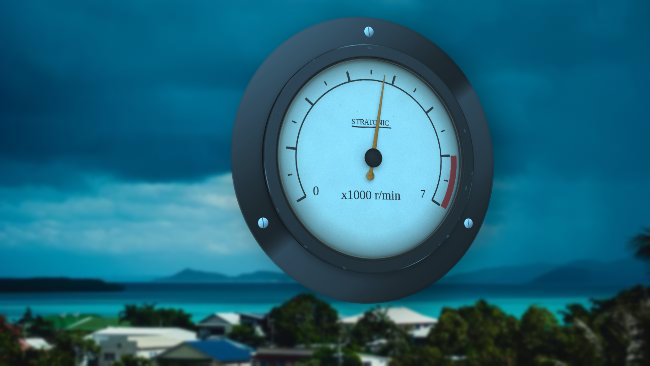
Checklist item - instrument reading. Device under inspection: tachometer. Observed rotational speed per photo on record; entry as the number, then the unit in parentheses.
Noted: 3750 (rpm)
